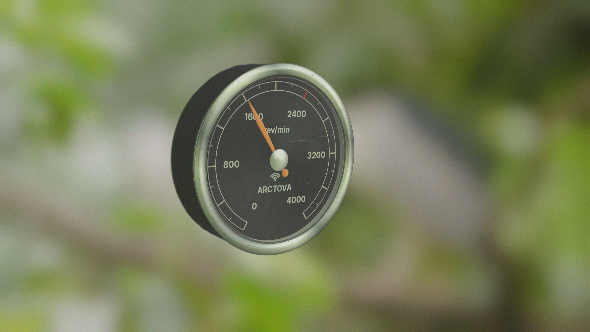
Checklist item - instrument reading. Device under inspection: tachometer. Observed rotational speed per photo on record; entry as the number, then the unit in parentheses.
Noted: 1600 (rpm)
